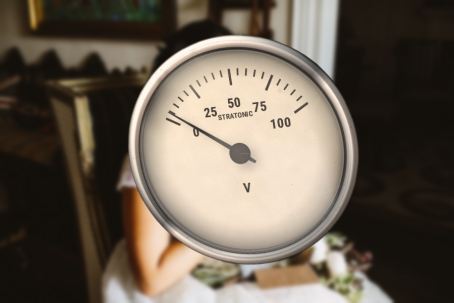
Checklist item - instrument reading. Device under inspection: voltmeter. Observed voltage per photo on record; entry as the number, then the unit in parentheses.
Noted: 5 (V)
